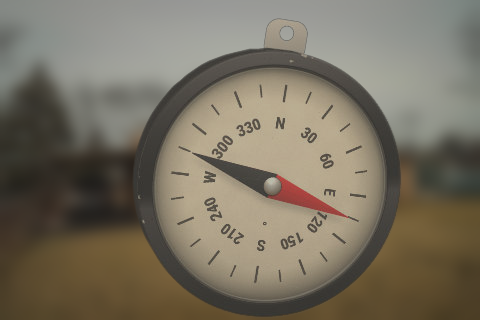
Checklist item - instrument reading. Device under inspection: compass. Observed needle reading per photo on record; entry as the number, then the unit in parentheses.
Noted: 105 (°)
